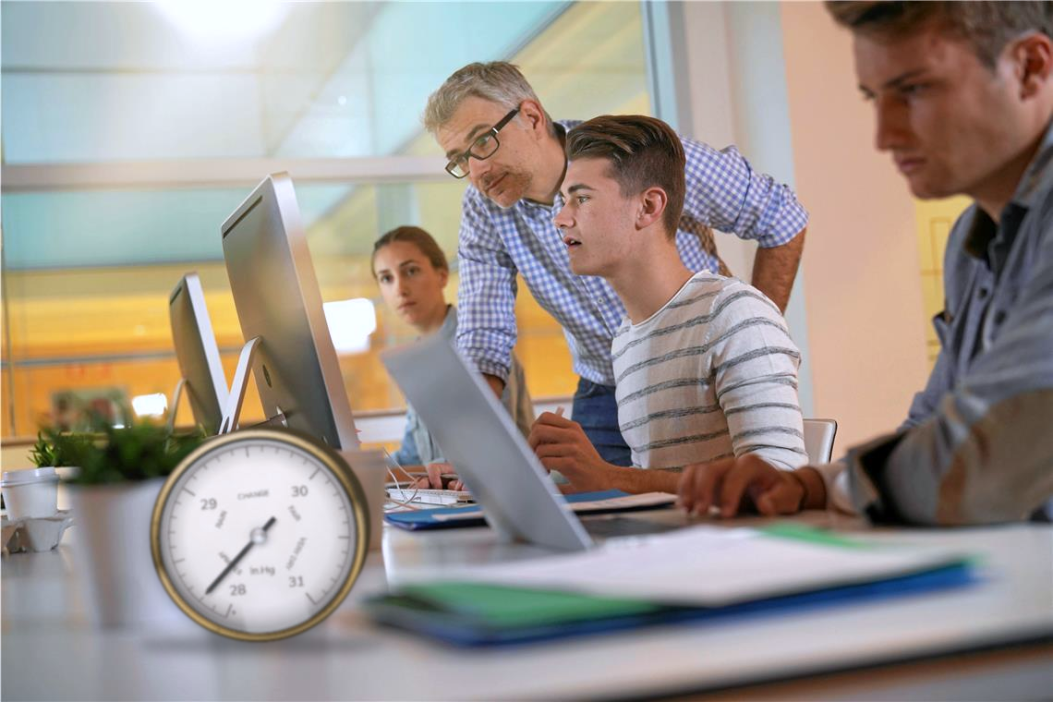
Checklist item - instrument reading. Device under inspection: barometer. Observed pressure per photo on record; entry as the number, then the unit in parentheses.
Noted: 28.2 (inHg)
